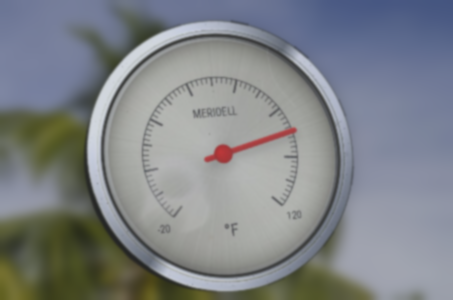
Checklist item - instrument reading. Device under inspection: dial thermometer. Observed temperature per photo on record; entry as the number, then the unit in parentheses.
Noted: 90 (°F)
